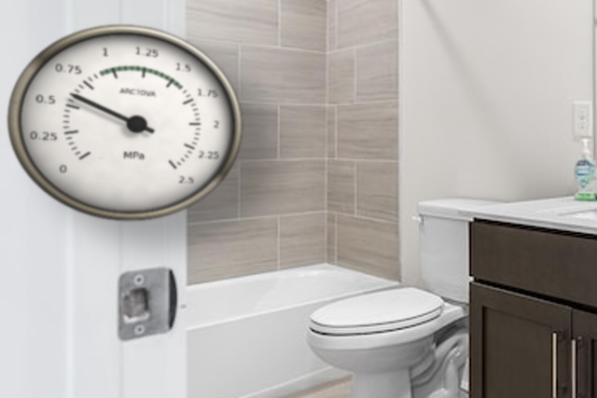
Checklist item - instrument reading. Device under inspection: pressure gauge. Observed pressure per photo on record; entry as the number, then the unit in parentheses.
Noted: 0.6 (MPa)
